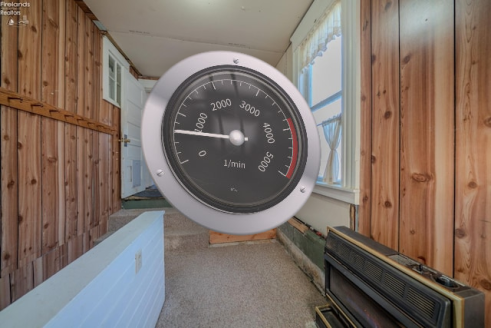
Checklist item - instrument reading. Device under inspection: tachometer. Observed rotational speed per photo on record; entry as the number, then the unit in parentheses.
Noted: 600 (rpm)
